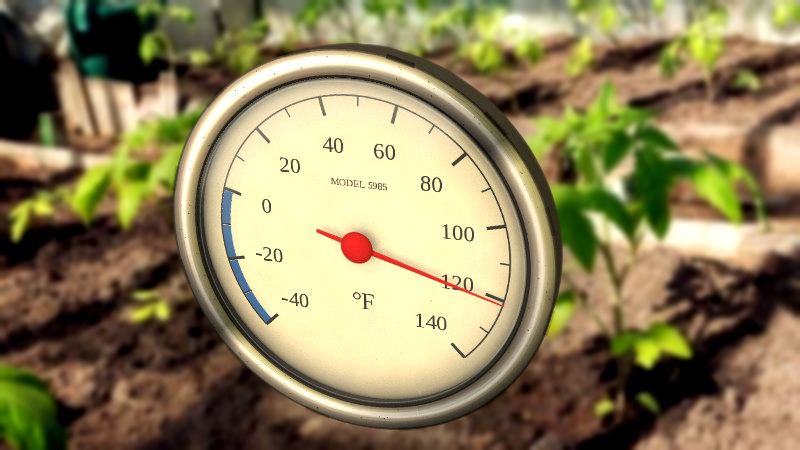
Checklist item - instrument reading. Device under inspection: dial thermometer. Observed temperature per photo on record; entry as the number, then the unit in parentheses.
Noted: 120 (°F)
